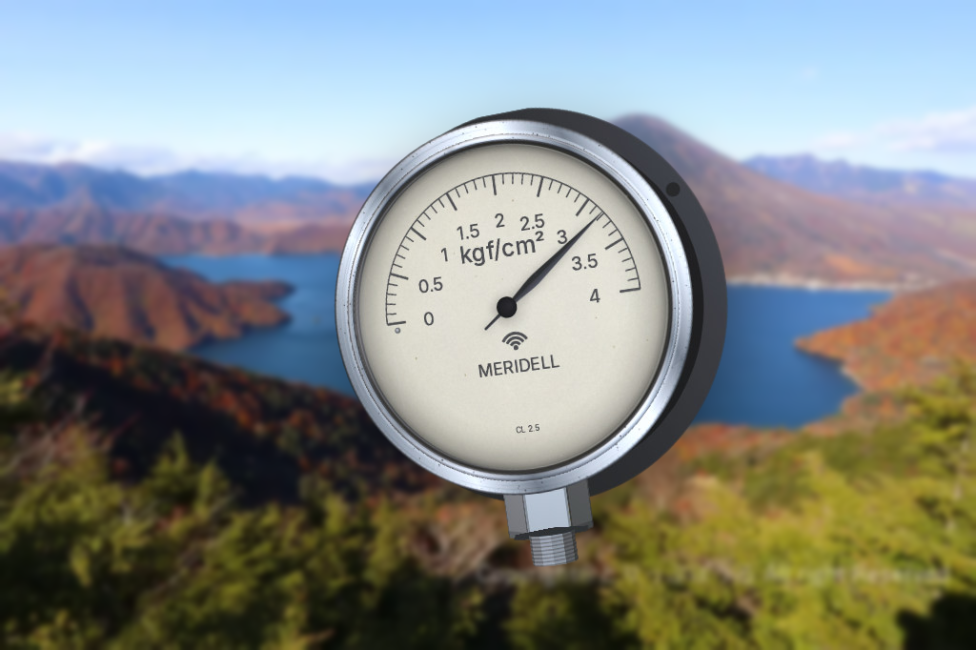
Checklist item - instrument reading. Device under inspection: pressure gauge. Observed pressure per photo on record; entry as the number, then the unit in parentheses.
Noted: 3.2 (kg/cm²)
